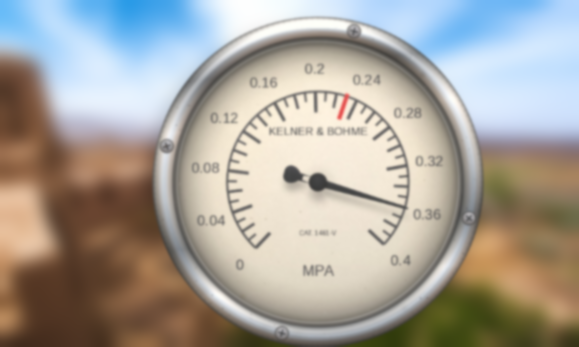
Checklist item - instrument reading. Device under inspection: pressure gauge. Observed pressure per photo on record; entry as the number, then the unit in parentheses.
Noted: 0.36 (MPa)
